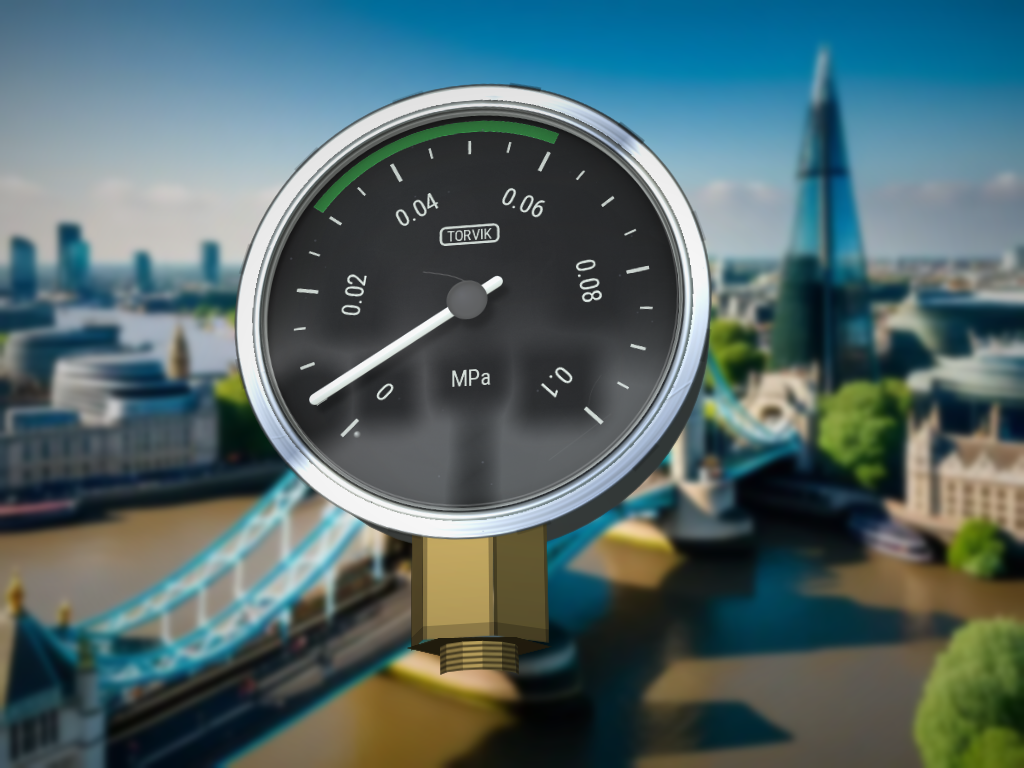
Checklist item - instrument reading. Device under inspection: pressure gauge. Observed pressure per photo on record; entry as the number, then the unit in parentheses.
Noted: 0.005 (MPa)
